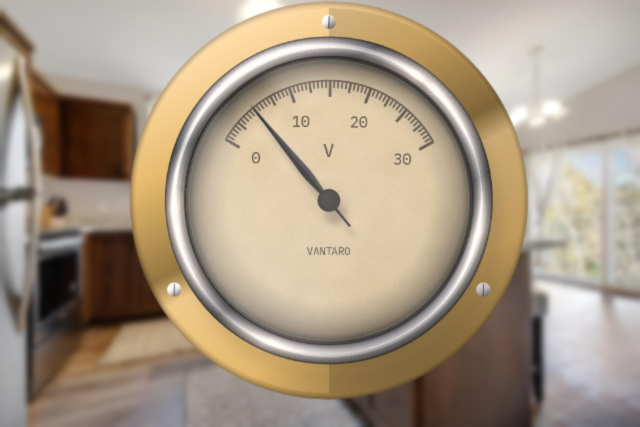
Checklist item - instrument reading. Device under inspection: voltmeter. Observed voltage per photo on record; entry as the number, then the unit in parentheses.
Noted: 5 (V)
